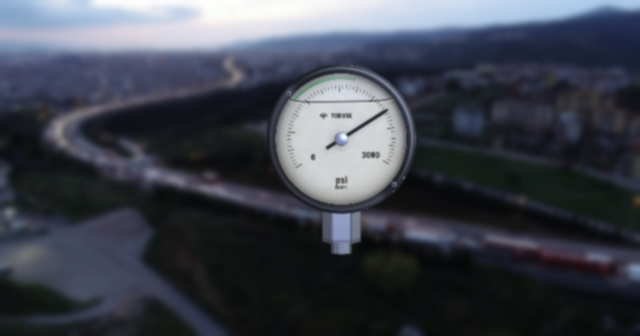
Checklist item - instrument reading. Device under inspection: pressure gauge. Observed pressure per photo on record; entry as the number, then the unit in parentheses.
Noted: 2250 (psi)
